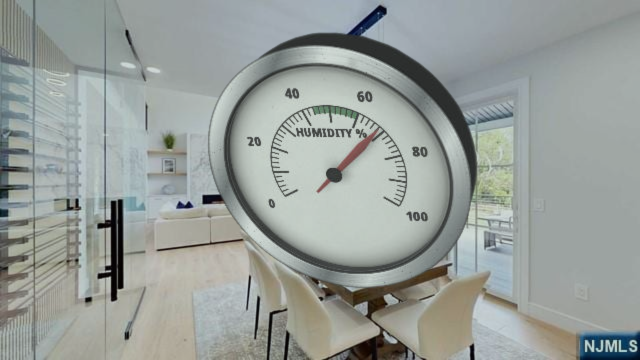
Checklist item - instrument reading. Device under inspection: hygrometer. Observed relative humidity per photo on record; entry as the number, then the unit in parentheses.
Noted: 68 (%)
